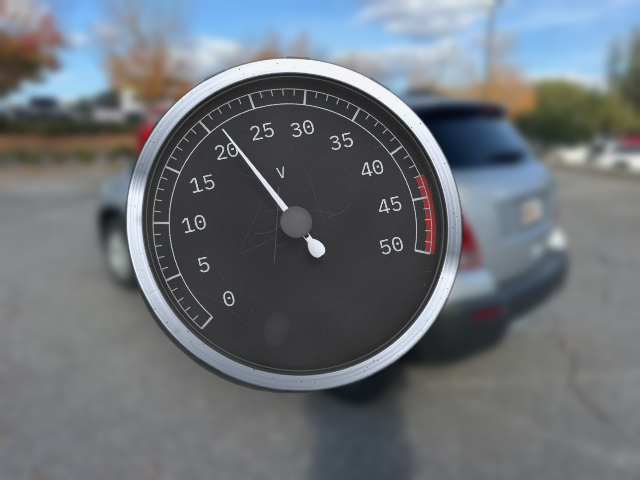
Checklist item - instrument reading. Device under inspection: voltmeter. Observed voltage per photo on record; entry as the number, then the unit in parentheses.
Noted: 21 (V)
